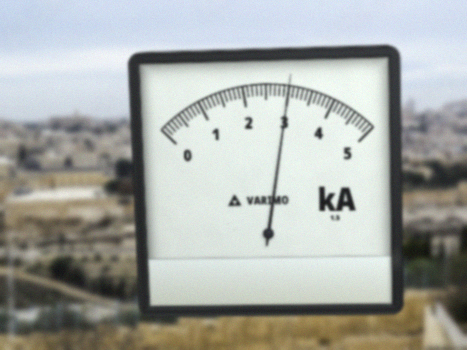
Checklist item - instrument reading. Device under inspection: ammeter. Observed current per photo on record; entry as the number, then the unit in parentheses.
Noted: 3 (kA)
